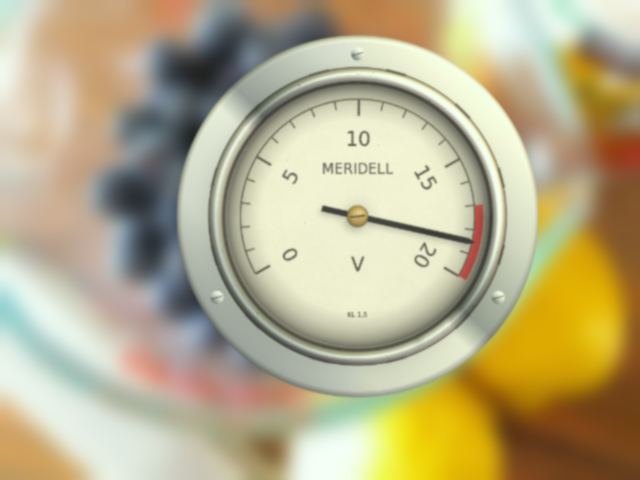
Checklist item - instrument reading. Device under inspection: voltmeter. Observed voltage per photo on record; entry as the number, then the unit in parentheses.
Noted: 18.5 (V)
